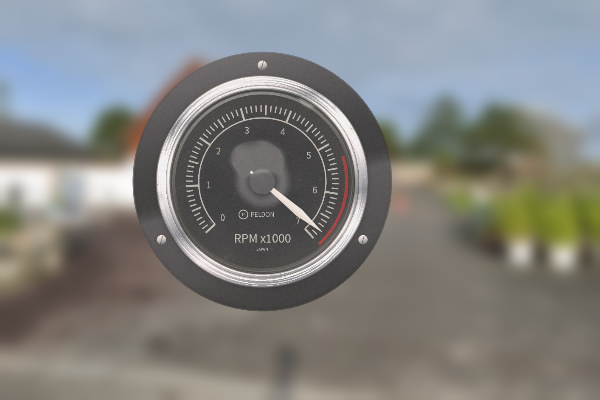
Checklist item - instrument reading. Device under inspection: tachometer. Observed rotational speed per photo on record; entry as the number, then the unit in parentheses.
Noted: 6800 (rpm)
